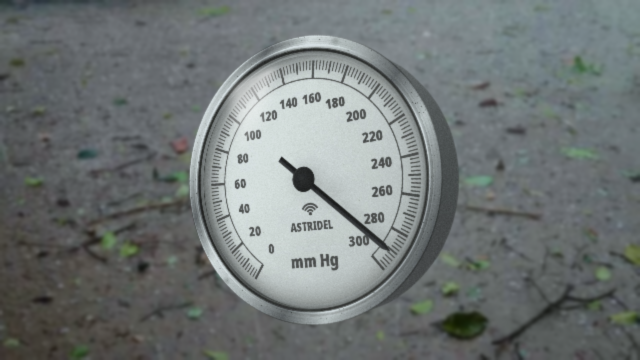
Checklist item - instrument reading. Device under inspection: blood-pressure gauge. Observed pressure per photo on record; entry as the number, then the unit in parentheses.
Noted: 290 (mmHg)
